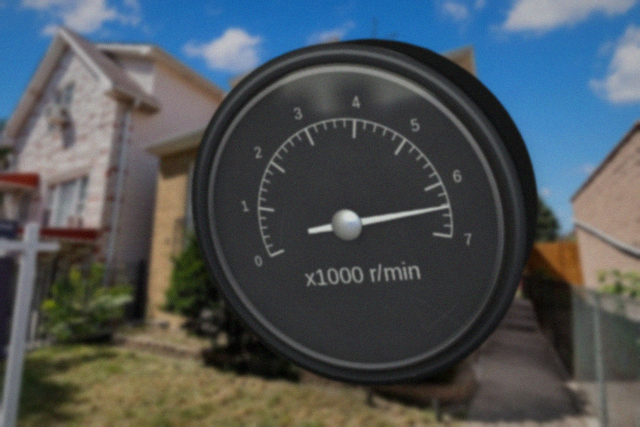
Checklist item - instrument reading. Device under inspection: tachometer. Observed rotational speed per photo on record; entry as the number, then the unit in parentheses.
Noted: 6400 (rpm)
